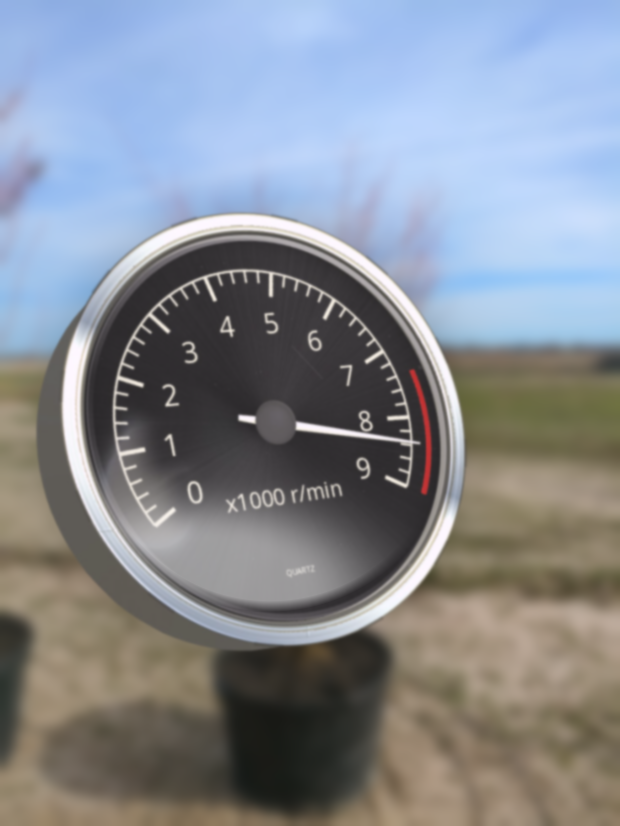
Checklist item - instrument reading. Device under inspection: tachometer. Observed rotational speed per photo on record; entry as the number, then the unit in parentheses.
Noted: 8400 (rpm)
